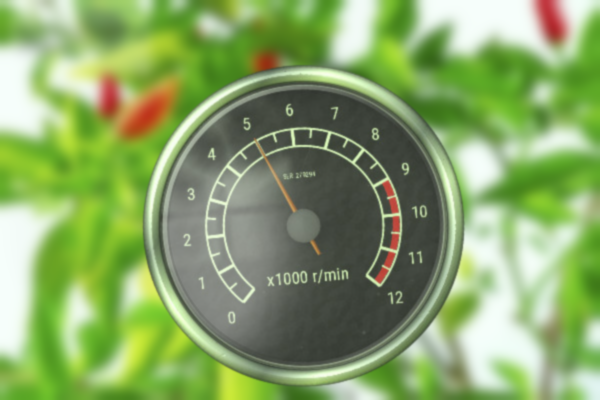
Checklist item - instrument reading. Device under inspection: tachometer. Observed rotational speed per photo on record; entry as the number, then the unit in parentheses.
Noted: 5000 (rpm)
